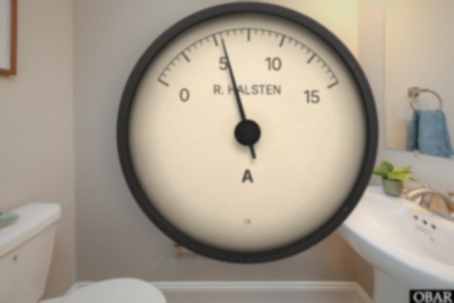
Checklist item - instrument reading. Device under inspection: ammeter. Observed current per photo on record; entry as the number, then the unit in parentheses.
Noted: 5.5 (A)
